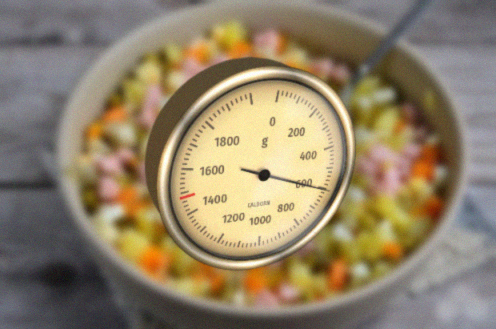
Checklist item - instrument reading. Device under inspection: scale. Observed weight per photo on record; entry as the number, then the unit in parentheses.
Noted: 600 (g)
